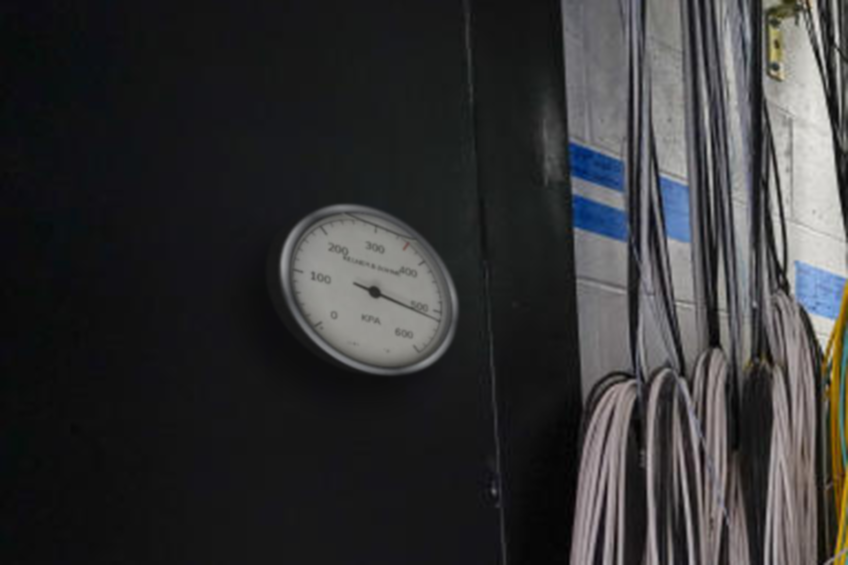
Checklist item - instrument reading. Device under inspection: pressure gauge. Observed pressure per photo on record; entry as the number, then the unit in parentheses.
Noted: 520 (kPa)
